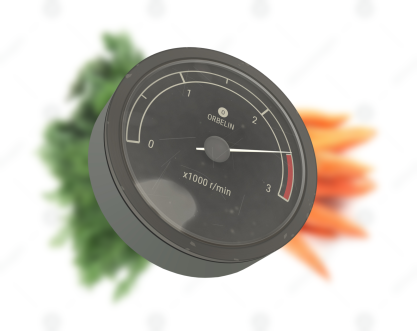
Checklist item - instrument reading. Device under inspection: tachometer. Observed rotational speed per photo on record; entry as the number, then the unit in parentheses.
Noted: 2500 (rpm)
